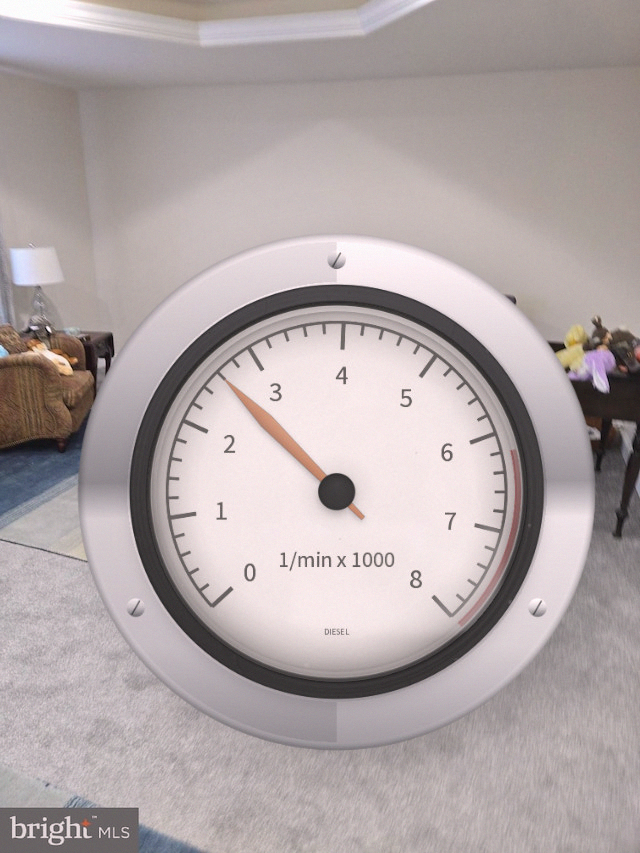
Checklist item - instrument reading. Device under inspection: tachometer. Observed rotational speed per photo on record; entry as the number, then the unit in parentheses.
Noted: 2600 (rpm)
